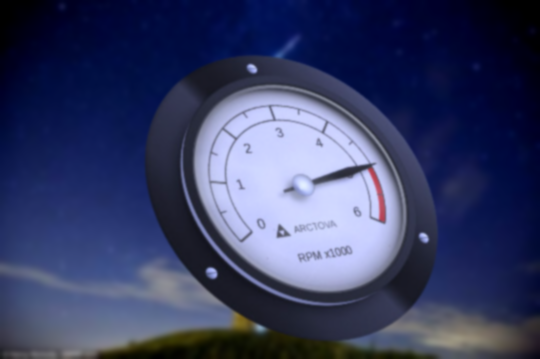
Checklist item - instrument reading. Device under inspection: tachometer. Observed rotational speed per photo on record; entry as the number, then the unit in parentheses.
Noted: 5000 (rpm)
